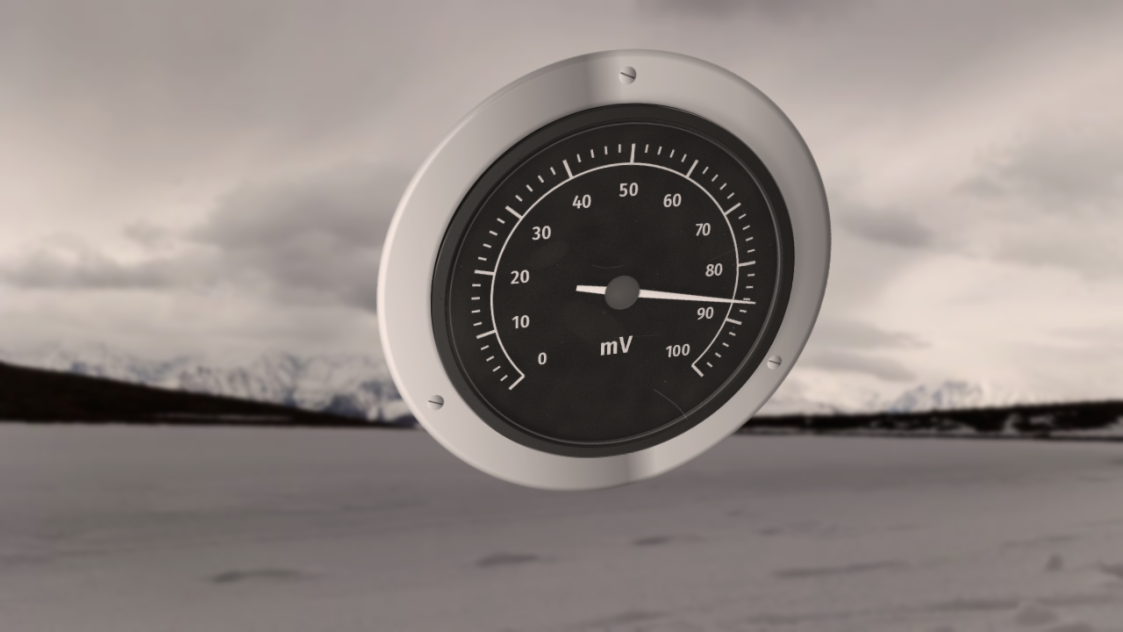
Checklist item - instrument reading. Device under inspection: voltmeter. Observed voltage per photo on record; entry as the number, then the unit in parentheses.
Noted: 86 (mV)
